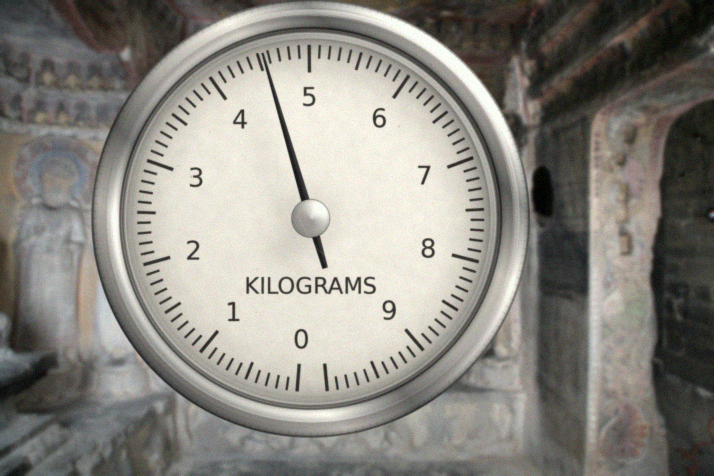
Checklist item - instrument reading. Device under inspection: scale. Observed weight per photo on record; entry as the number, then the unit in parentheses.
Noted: 4.55 (kg)
